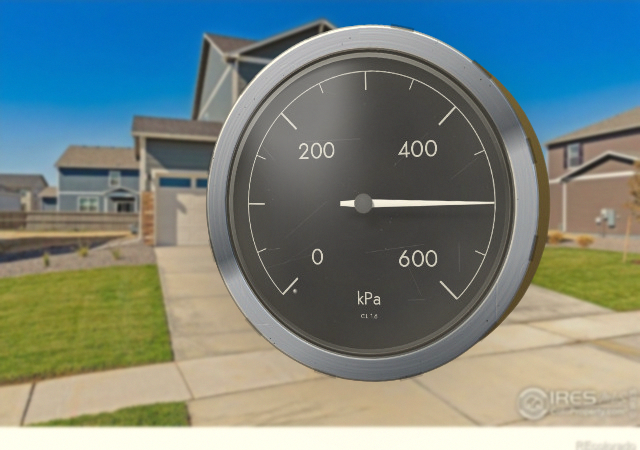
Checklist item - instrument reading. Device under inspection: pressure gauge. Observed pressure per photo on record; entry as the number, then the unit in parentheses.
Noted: 500 (kPa)
